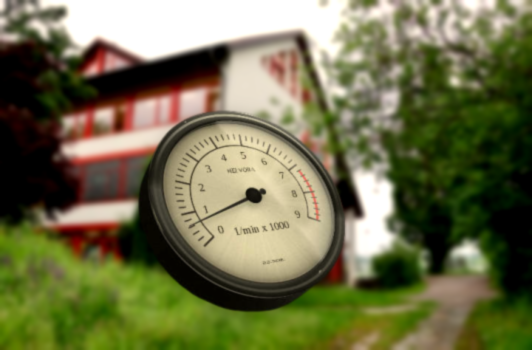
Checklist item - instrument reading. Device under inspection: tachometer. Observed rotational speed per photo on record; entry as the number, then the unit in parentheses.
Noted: 600 (rpm)
